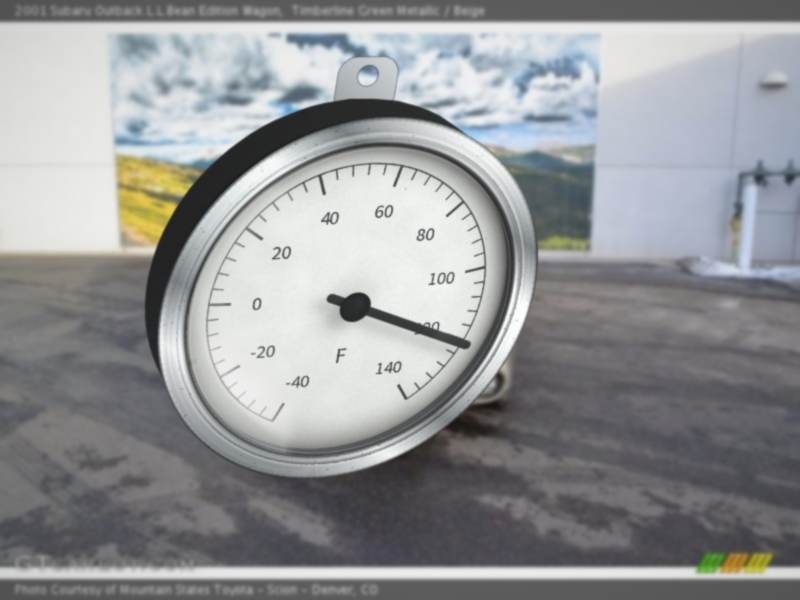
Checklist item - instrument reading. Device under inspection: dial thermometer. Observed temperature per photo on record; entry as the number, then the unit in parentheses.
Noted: 120 (°F)
